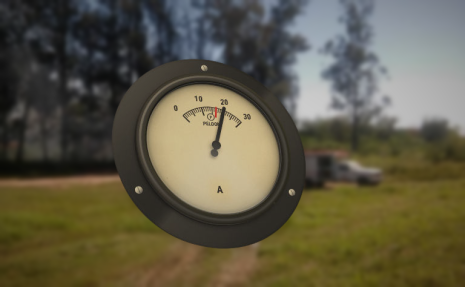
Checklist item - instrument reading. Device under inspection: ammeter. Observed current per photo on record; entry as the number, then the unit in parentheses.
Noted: 20 (A)
